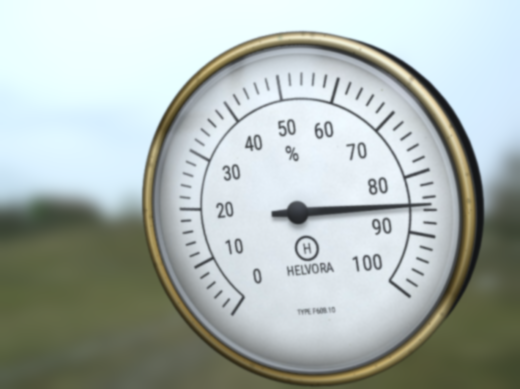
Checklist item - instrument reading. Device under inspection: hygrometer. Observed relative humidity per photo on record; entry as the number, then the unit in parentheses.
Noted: 85 (%)
